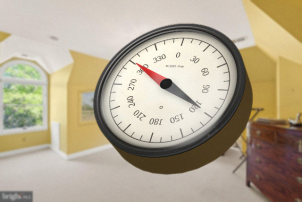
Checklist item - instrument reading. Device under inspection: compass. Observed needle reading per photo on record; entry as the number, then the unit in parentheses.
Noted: 300 (°)
